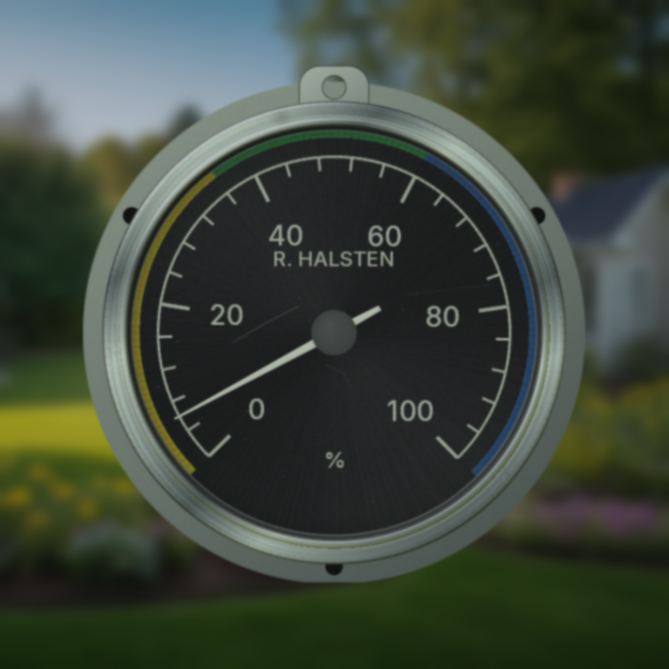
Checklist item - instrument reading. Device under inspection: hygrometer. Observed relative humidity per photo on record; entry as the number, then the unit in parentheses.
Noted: 6 (%)
